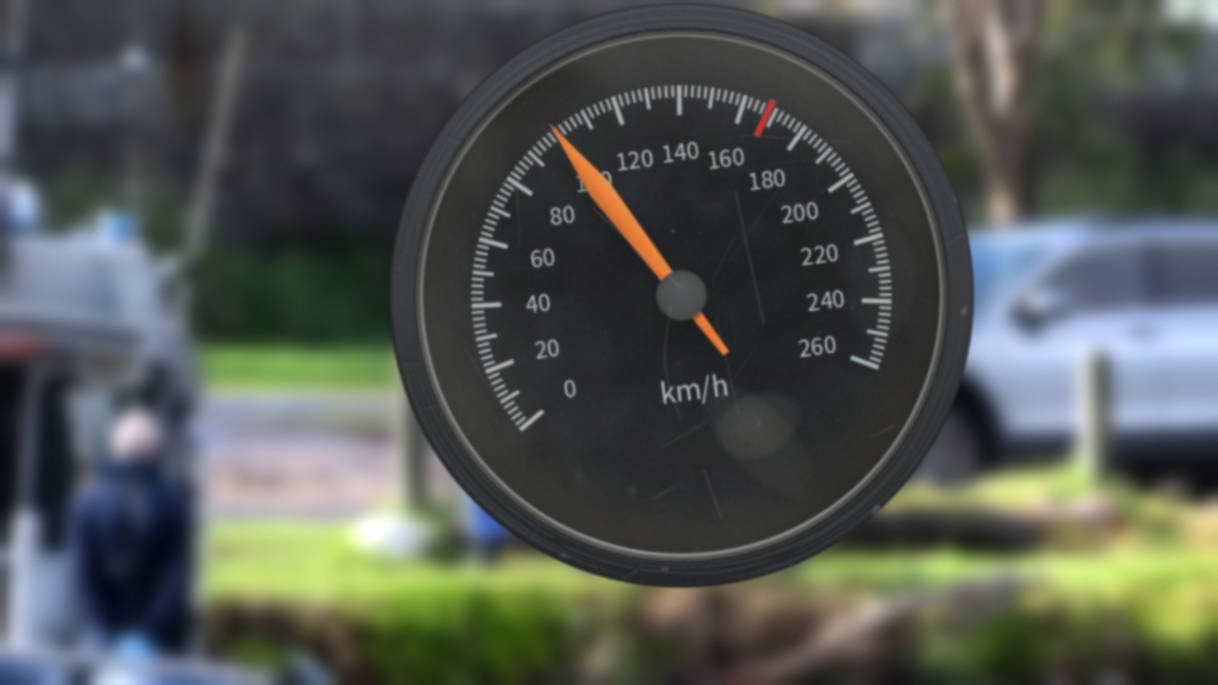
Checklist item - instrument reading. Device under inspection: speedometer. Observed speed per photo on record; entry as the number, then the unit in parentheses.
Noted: 100 (km/h)
